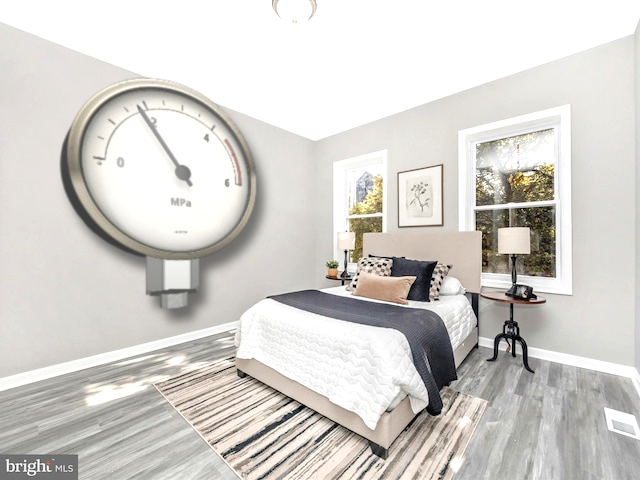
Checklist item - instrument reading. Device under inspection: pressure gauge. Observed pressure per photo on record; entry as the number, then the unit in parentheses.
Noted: 1.75 (MPa)
